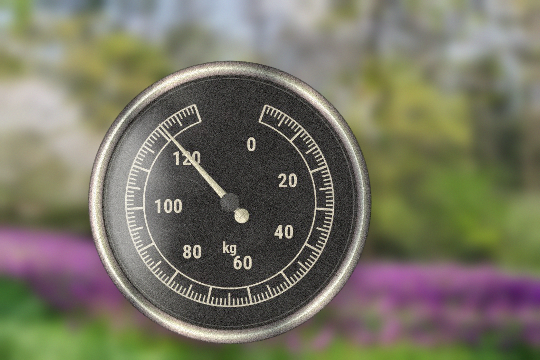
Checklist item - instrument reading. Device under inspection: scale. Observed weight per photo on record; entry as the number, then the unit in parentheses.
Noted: 121 (kg)
